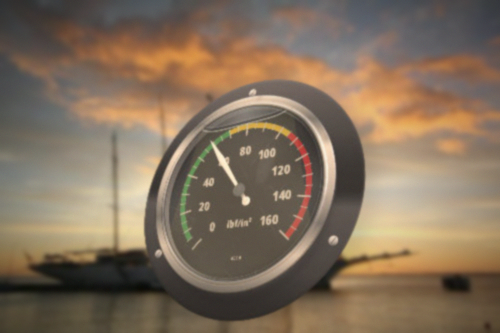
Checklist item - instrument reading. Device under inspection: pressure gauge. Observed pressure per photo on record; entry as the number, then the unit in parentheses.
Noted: 60 (psi)
